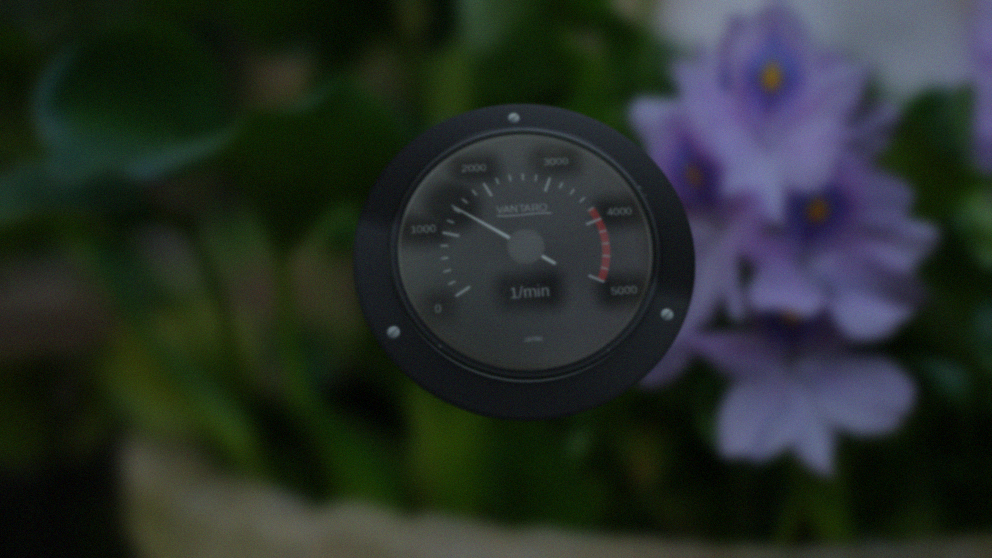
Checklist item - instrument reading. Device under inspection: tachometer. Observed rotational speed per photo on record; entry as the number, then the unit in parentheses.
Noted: 1400 (rpm)
